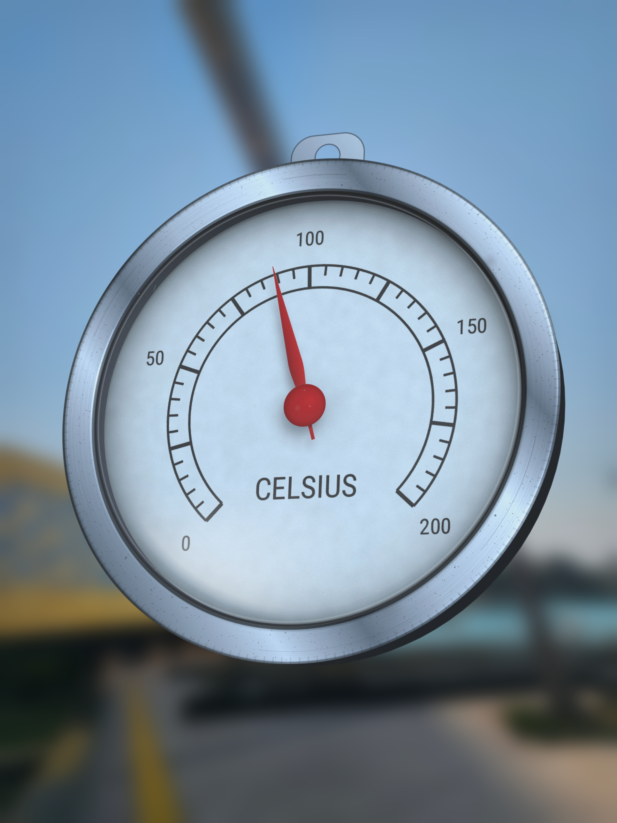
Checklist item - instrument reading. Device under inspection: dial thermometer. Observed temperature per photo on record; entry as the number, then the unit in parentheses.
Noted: 90 (°C)
